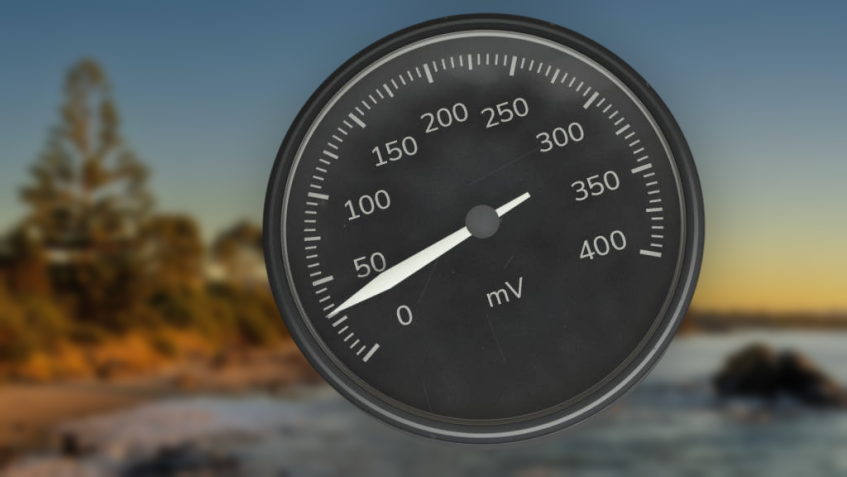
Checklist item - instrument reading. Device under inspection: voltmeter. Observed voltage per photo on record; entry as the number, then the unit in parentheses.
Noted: 30 (mV)
